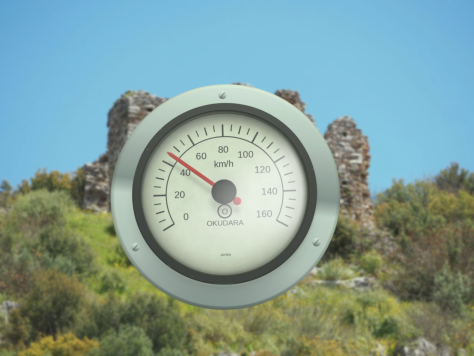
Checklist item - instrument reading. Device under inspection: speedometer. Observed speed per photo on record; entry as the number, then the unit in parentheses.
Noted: 45 (km/h)
